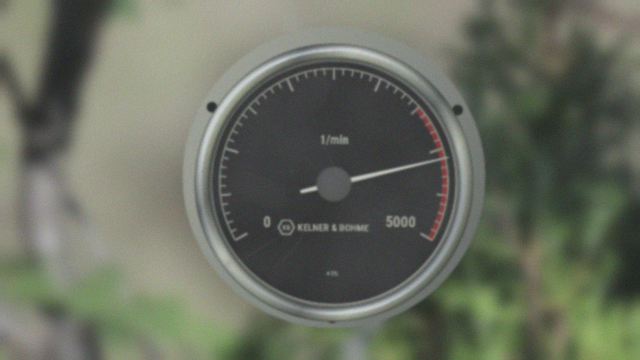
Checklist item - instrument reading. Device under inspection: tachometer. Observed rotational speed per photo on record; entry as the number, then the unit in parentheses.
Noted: 4100 (rpm)
